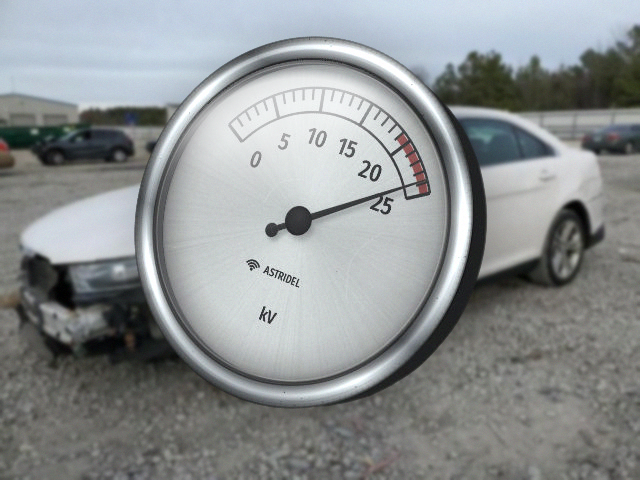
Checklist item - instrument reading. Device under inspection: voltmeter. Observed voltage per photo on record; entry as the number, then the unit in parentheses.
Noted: 24 (kV)
